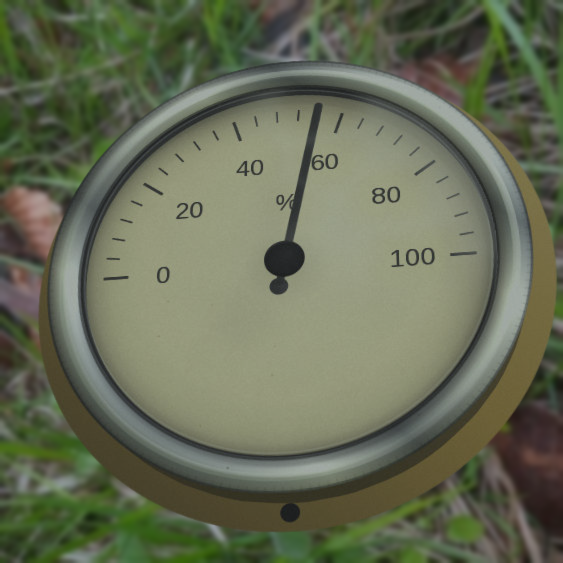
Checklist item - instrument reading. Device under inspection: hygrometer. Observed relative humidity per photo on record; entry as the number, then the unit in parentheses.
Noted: 56 (%)
